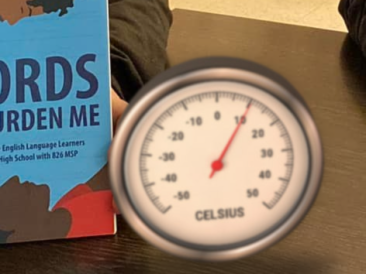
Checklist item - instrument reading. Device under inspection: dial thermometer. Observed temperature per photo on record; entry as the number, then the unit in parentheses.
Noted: 10 (°C)
